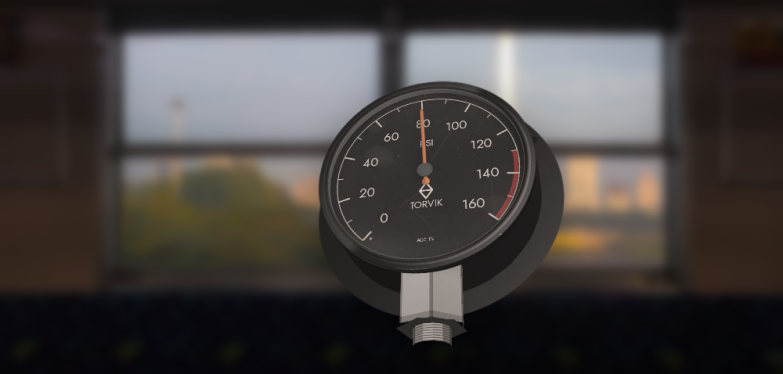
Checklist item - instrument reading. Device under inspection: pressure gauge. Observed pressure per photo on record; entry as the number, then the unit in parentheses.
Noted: 80 (psi)
